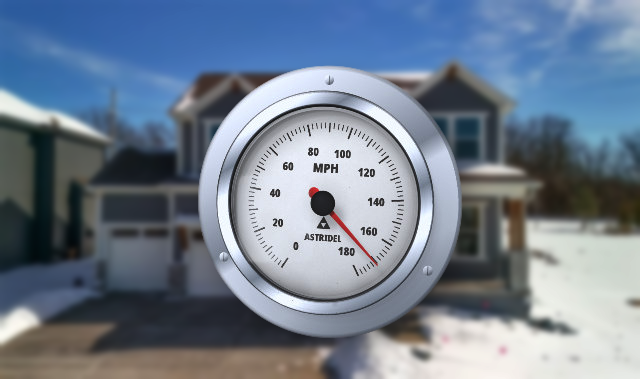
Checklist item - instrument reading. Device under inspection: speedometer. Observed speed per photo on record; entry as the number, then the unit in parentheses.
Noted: 170 (mph)
